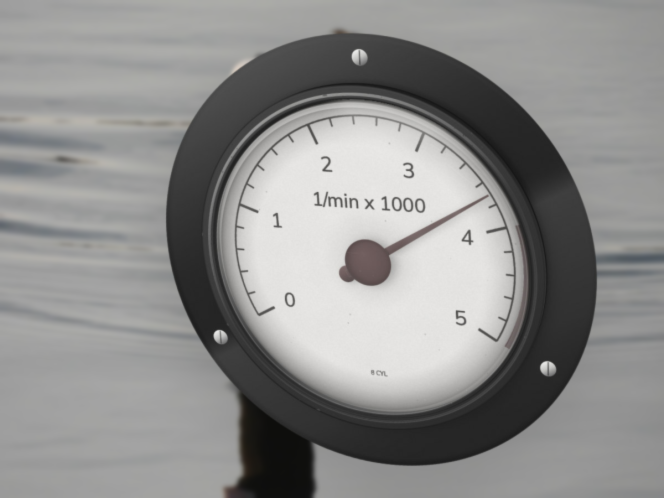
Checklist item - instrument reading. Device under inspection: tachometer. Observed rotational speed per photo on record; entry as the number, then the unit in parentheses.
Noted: 3700 (rpm)
